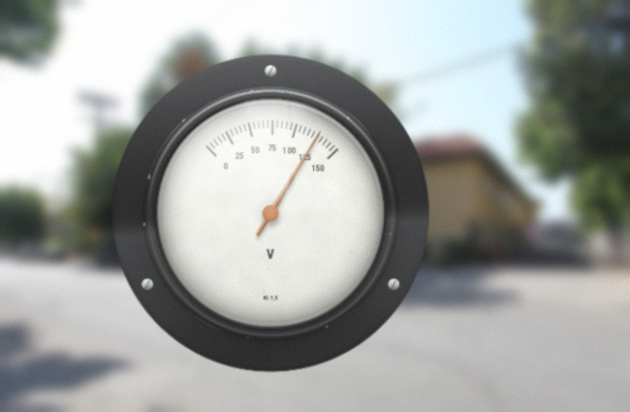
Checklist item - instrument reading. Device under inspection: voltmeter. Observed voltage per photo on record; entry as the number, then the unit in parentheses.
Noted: 125 (V)
